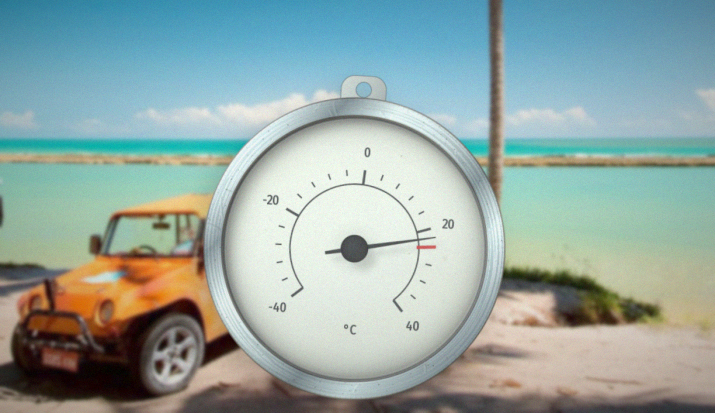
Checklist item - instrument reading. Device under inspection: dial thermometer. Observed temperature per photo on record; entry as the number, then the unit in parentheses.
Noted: 22 (°C)
